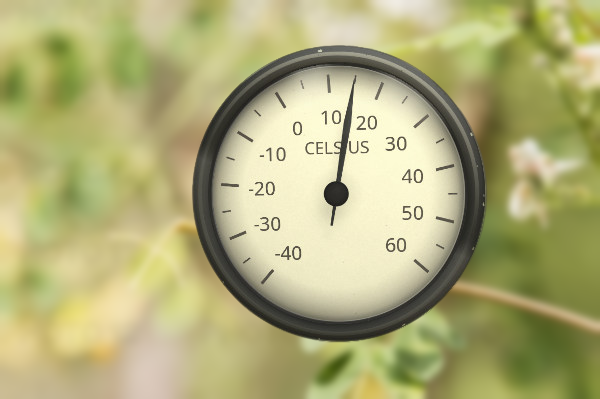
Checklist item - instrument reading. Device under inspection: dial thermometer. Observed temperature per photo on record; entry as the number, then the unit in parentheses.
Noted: 15 (°C)
